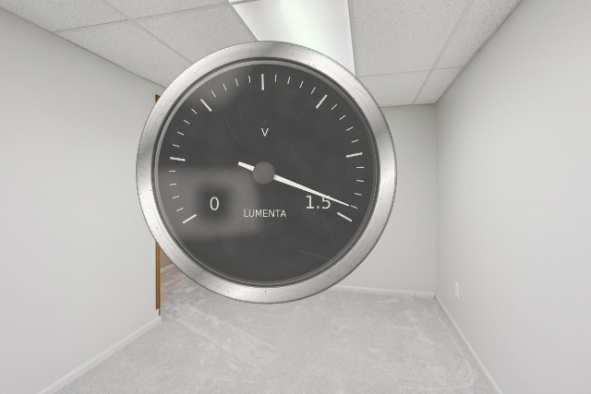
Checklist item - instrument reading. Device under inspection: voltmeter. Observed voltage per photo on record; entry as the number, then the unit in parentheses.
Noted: 1.45 (V)
